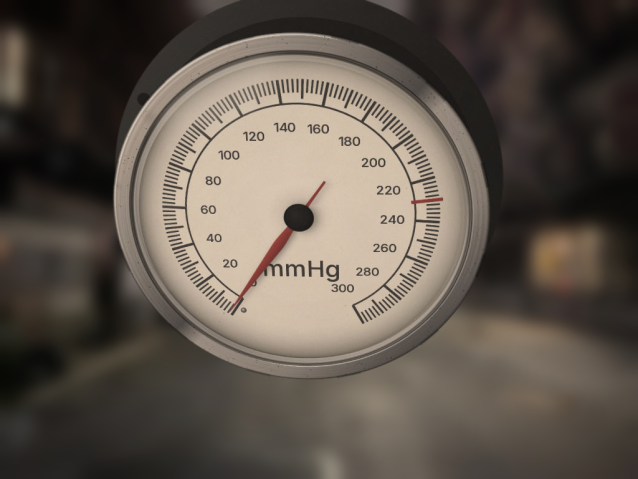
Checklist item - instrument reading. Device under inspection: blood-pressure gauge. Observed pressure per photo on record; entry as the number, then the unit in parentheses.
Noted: 2 (mmHg)
